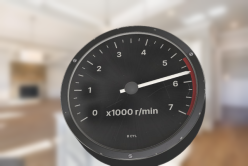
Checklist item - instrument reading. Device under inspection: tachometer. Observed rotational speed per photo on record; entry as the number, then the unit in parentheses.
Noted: 5750 (rpm)
